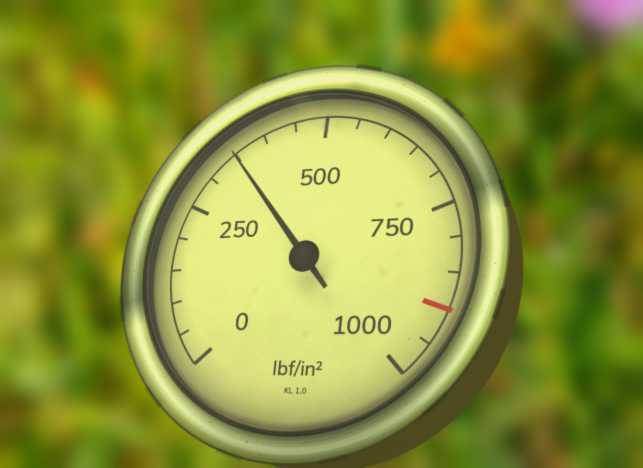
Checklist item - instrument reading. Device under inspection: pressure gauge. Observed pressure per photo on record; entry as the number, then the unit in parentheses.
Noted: 350 (psi)
